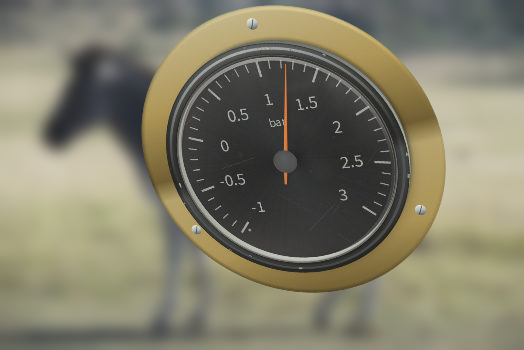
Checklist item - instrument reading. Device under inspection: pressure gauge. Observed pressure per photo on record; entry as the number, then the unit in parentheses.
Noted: 1.25 (bar)
